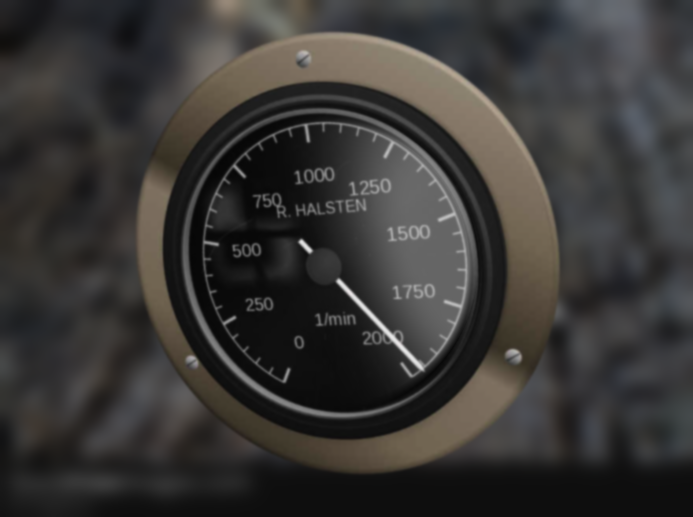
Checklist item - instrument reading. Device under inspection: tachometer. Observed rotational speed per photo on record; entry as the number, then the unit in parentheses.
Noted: 1950 (rpm)
